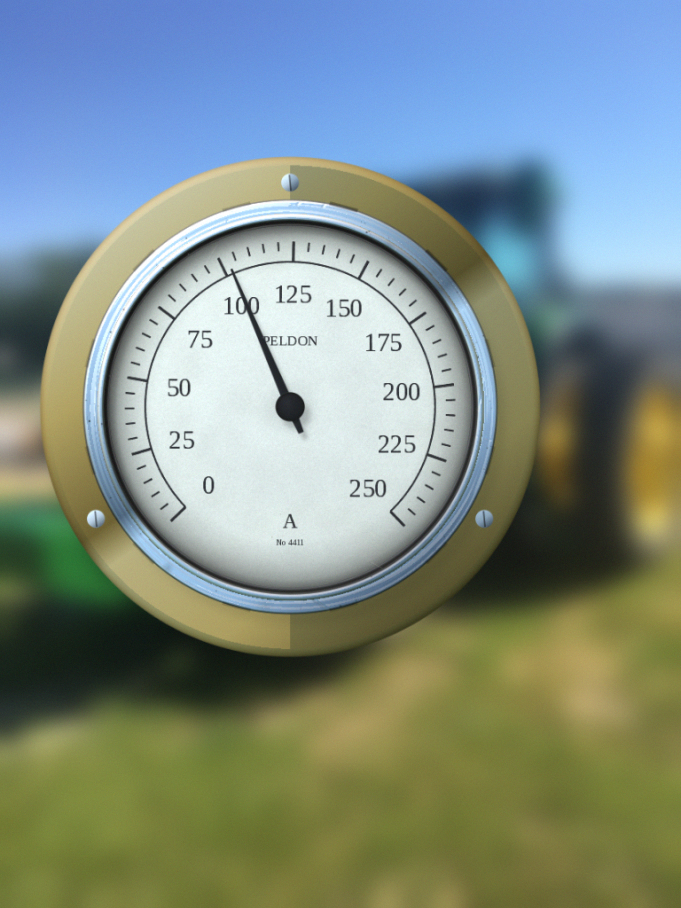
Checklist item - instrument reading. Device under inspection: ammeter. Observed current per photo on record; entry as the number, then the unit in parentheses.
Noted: 102.5 (A)
